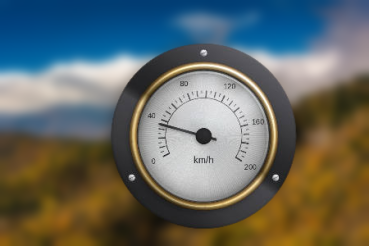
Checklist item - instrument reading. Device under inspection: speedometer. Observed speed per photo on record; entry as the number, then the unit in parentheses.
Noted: 35 (km/h)
